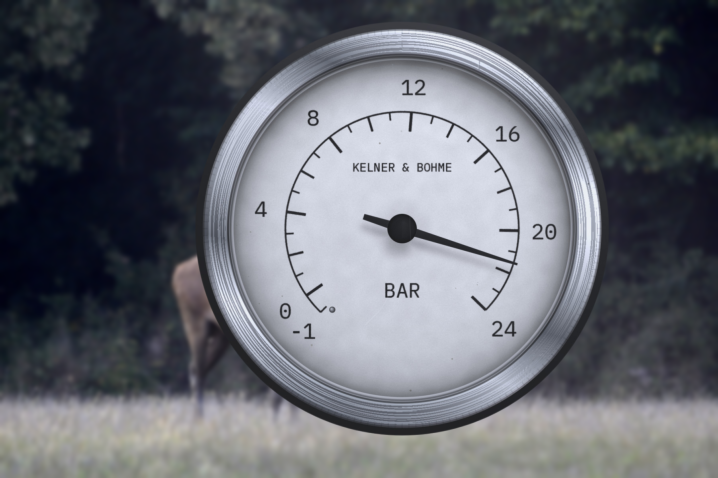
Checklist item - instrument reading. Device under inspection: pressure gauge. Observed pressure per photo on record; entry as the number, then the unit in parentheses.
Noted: 21.5 (bar)
